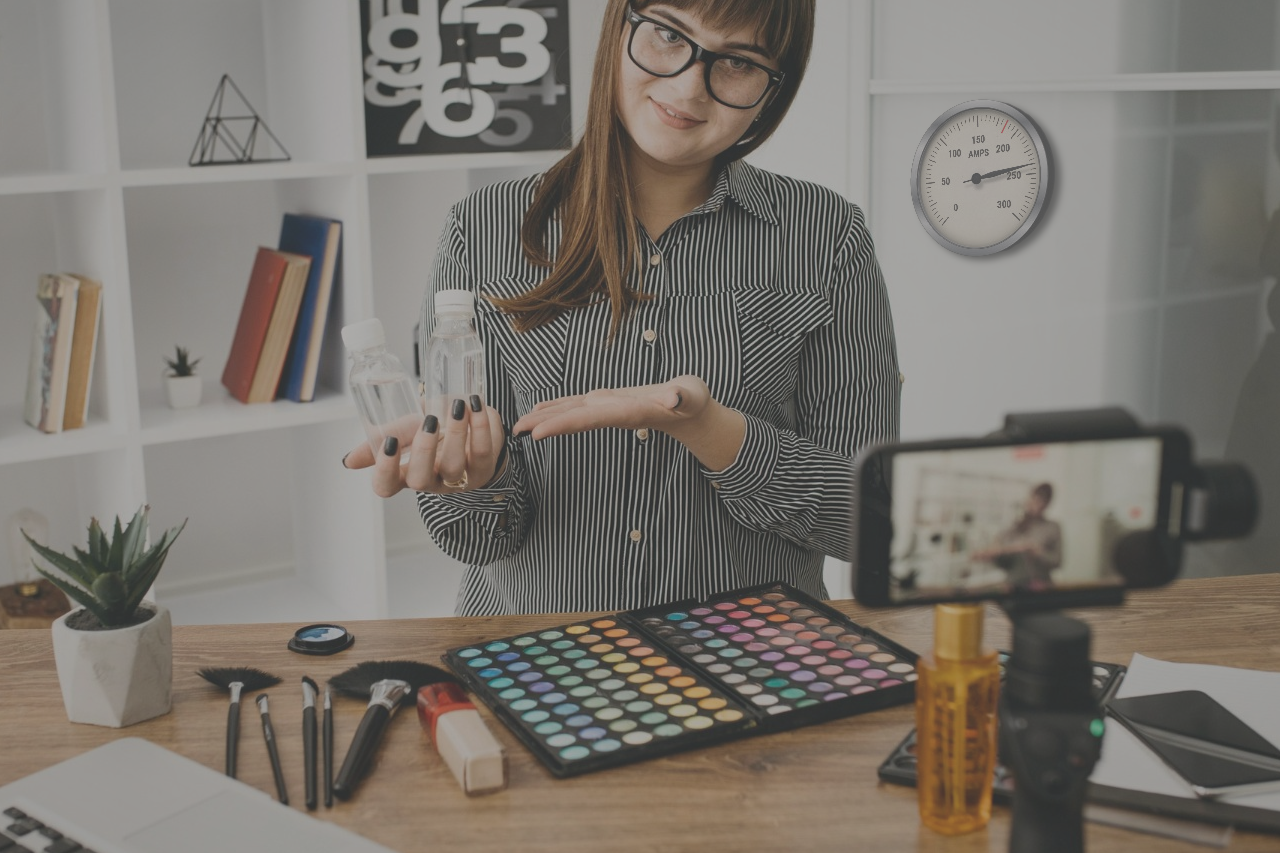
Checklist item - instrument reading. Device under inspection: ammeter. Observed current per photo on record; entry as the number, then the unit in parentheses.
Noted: 240 (A)
